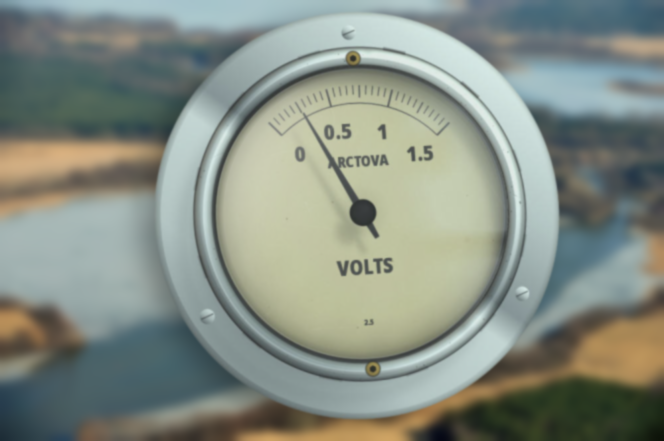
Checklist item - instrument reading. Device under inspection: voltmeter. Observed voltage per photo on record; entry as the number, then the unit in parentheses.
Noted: 0.25 (V)
